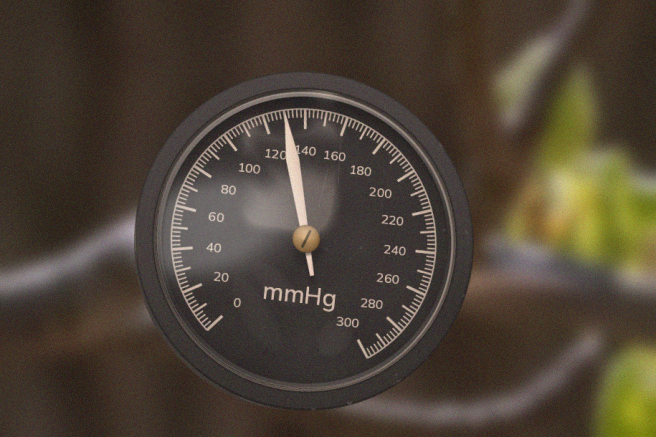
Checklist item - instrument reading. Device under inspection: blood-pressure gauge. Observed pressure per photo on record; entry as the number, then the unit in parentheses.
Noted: 130 (mmHg)
